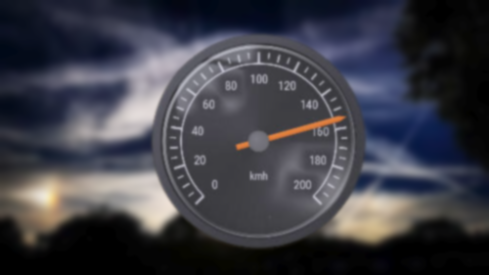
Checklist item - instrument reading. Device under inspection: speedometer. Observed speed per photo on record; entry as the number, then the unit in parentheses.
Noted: 155 (km/h)
